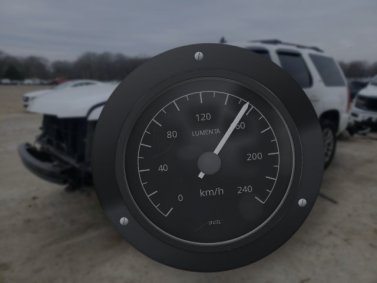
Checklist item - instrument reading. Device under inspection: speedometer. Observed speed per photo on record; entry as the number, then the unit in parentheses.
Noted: 155 (km/h)
